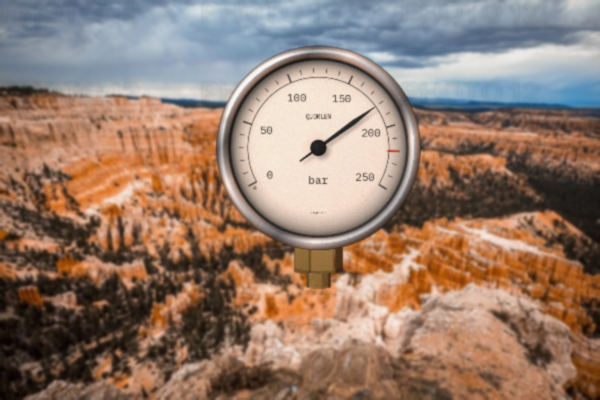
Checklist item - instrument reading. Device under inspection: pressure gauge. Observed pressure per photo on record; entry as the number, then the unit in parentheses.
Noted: 180 (bar)
